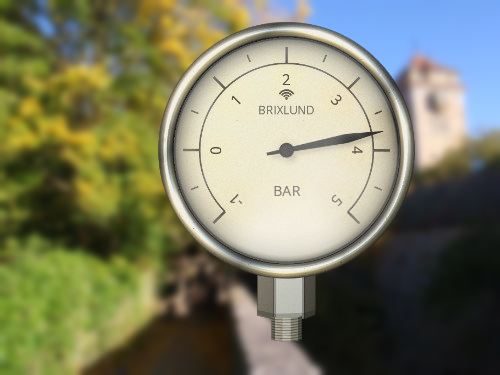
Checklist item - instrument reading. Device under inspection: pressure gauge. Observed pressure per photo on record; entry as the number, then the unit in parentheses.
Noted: 3.75 (bar)
